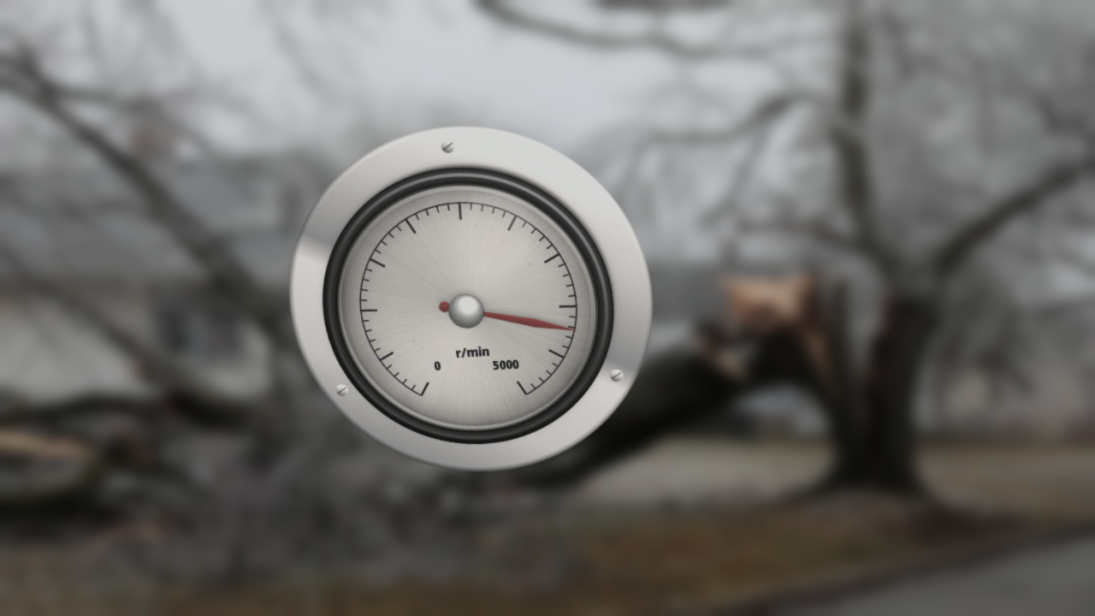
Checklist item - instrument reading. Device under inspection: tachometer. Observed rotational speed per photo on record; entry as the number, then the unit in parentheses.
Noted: 4200 (rpm)
